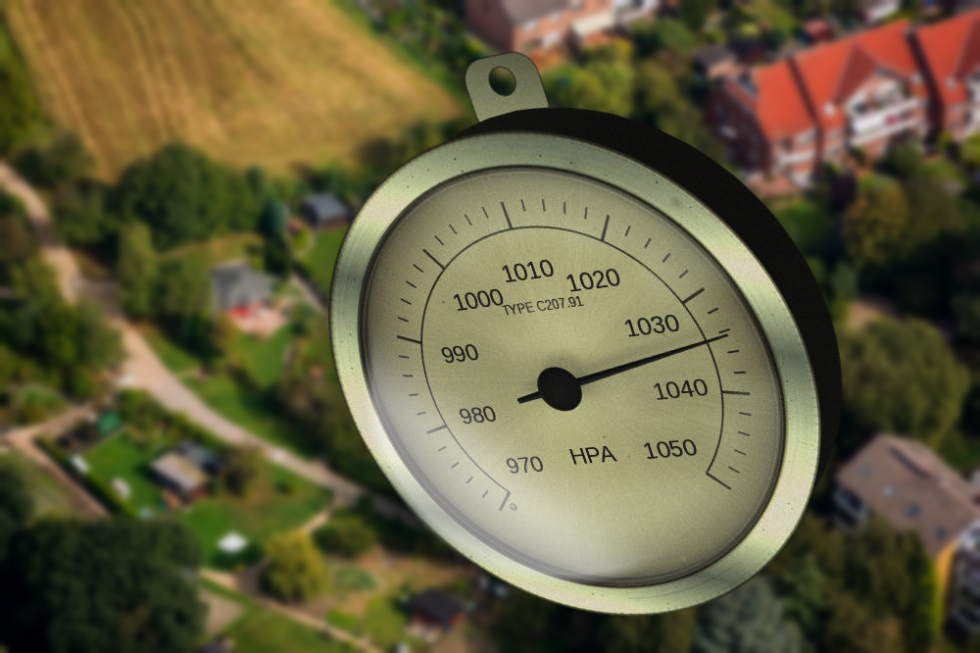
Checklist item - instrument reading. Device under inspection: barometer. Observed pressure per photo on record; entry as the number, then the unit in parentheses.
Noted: 1034 (hPa)
